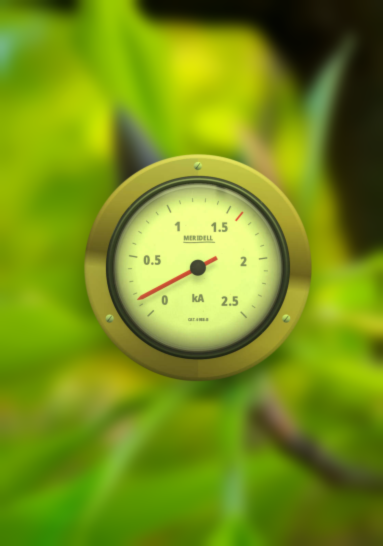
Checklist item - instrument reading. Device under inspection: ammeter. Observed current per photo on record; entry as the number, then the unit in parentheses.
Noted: 0.15 (kA)
